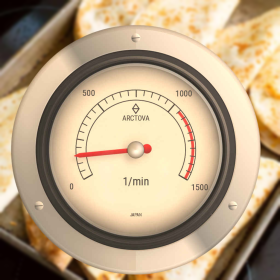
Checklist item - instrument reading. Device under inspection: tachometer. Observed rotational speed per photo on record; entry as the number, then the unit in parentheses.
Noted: 150 (rpm)
